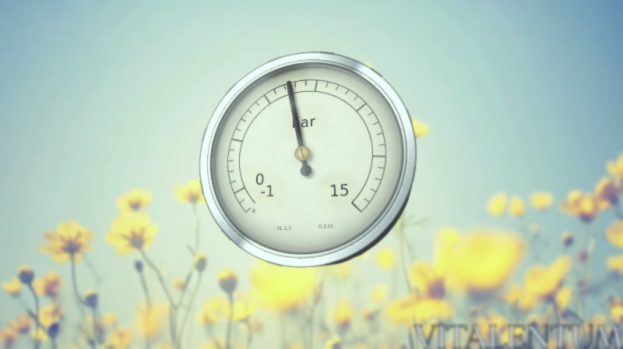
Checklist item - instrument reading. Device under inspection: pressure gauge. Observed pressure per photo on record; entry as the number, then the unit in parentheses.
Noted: 6.25 (bar)
